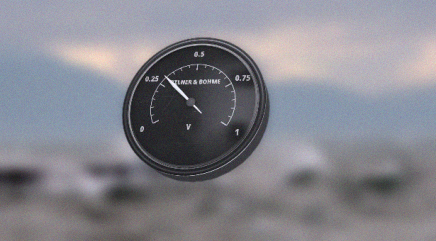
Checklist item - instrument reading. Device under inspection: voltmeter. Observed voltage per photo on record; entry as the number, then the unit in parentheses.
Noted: 0.3 (V)
